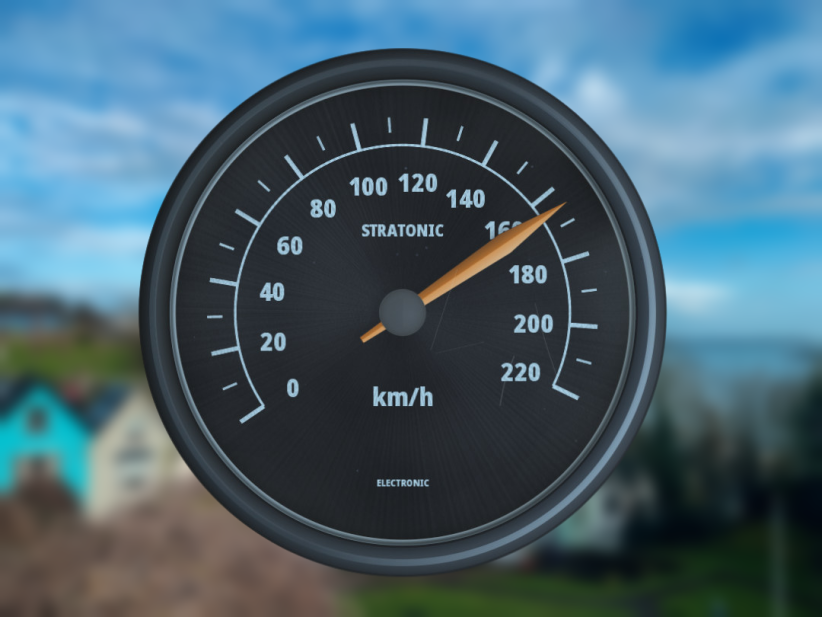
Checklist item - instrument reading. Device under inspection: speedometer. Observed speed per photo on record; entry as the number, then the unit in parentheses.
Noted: 165 (km/h)
